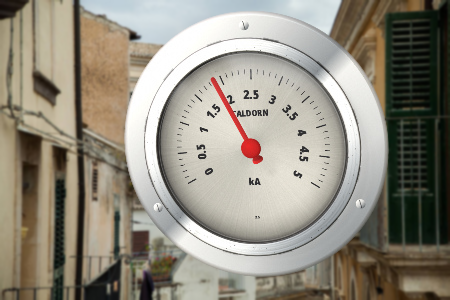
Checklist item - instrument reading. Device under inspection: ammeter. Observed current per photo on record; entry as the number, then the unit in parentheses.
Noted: 1.9 (kA)
